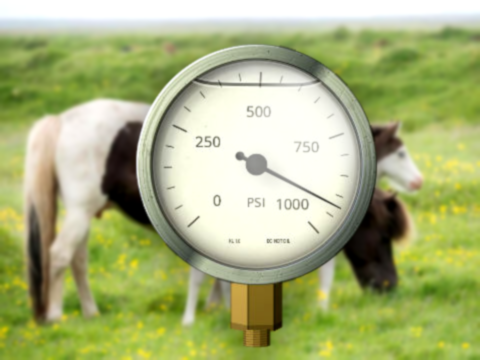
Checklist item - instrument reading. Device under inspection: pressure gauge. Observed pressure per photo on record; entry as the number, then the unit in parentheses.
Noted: 925 (psi)
